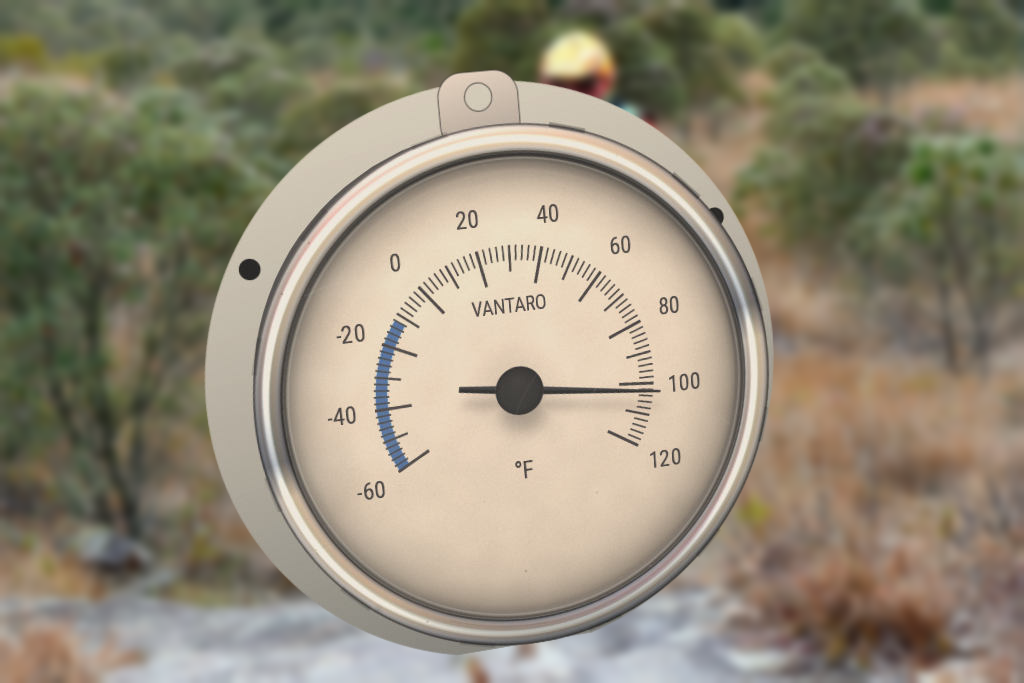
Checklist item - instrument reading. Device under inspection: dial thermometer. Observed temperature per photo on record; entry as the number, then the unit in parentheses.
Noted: 102 (°F)
